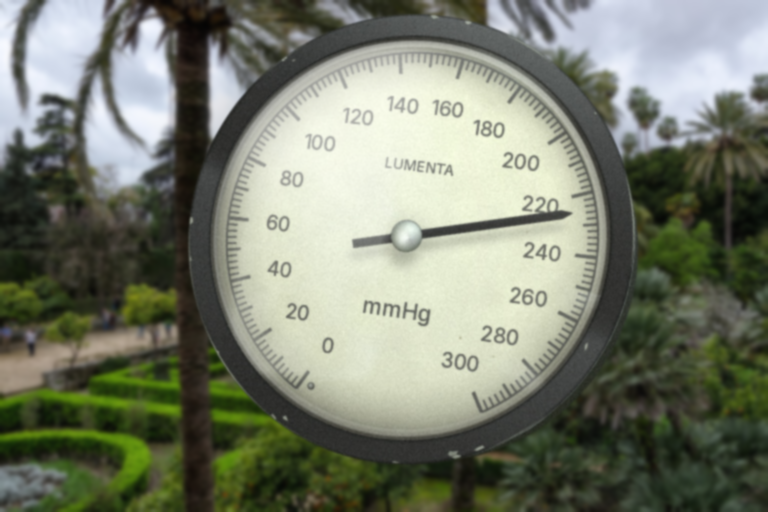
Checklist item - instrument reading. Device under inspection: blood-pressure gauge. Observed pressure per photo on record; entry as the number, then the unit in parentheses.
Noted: 226 (mmHg)
